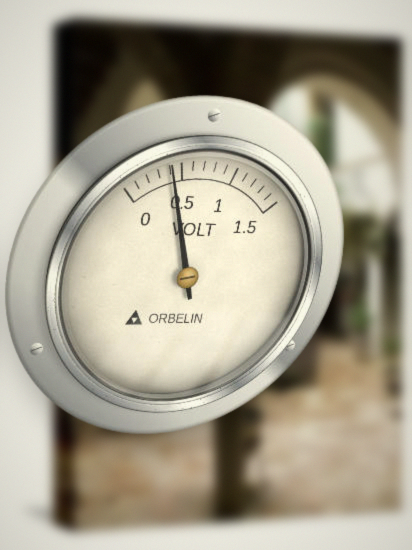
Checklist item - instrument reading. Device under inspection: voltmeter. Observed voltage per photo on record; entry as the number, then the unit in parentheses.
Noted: 0.4 (V)
